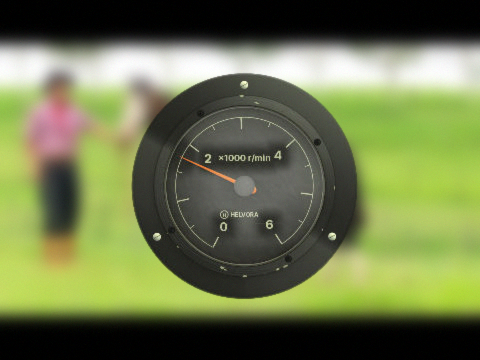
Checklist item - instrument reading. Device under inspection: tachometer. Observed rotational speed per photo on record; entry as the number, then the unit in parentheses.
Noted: 1750 (rpm)
